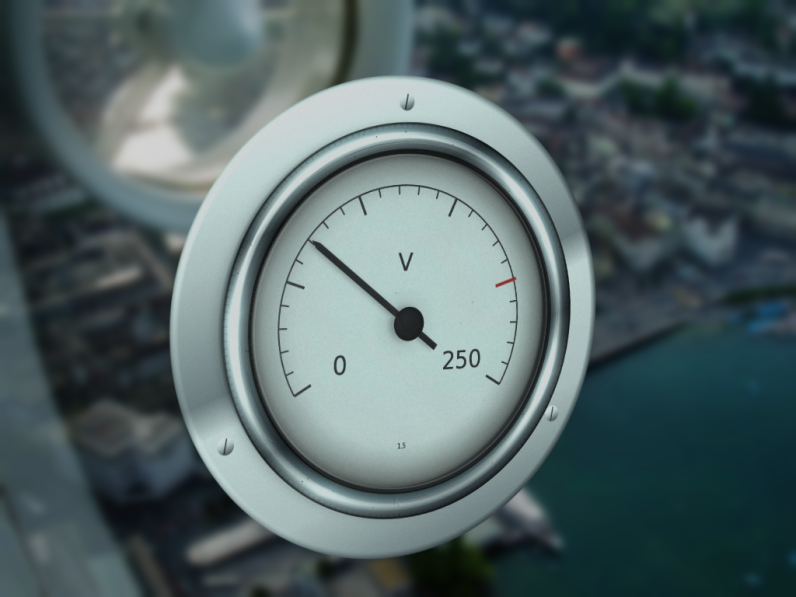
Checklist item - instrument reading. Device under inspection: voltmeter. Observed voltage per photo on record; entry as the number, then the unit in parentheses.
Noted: 70 (V)
